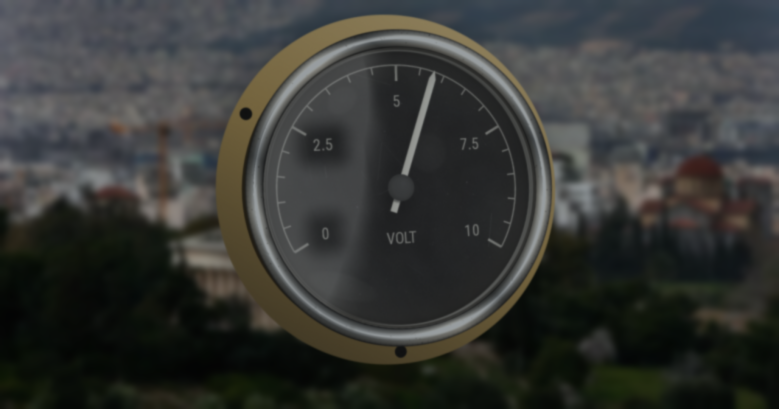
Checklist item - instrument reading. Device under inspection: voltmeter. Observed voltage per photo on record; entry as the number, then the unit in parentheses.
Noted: 5.75 (V)
